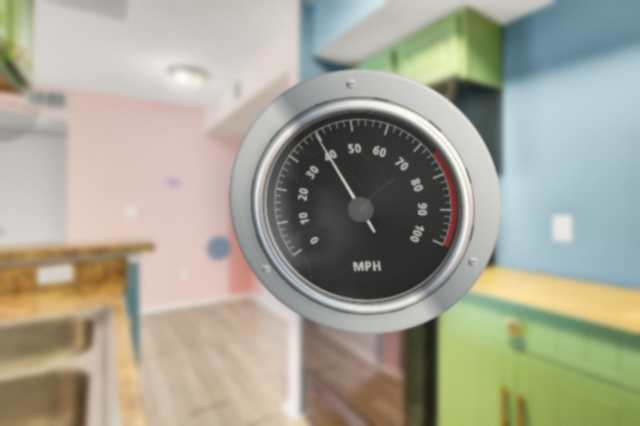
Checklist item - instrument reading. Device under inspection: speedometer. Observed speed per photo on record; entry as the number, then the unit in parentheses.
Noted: 40 (mph)
